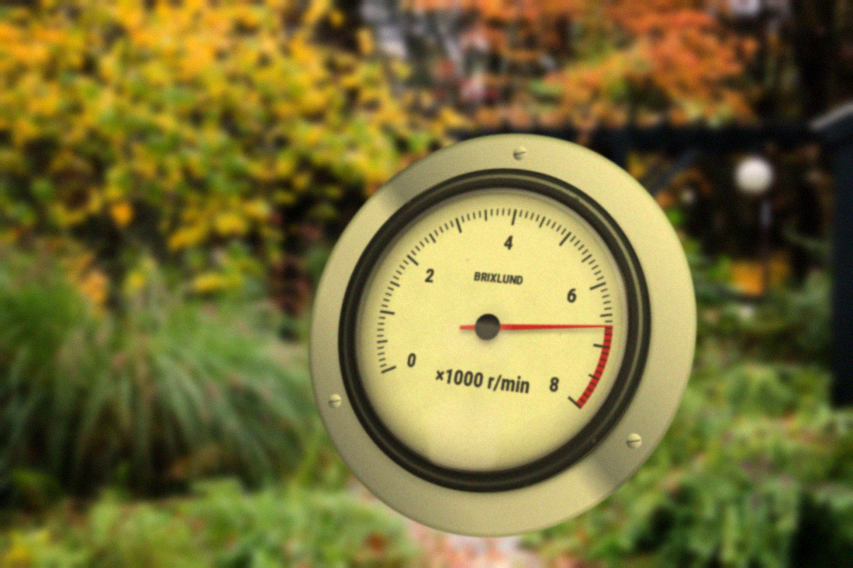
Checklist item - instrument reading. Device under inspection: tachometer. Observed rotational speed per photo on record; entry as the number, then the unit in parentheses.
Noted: 6700 (rpm)
